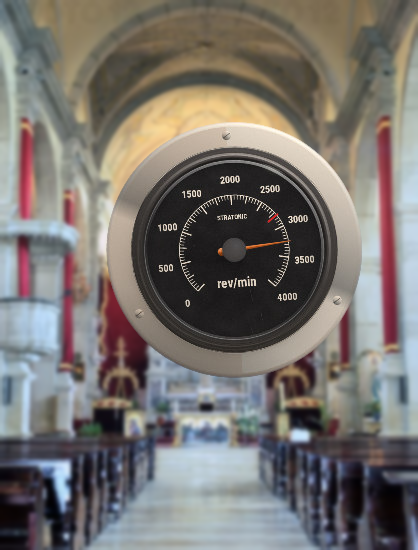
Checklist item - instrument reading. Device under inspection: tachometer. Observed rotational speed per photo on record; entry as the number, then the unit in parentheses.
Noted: 3250 (rpm)
